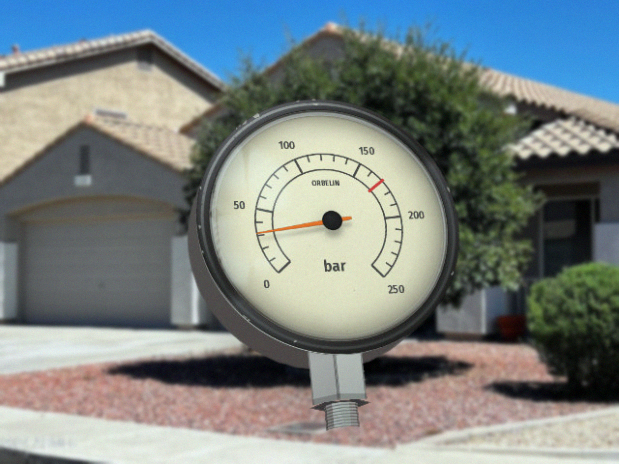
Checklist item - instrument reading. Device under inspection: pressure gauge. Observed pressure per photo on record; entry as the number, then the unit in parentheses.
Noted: 30 (bar)
